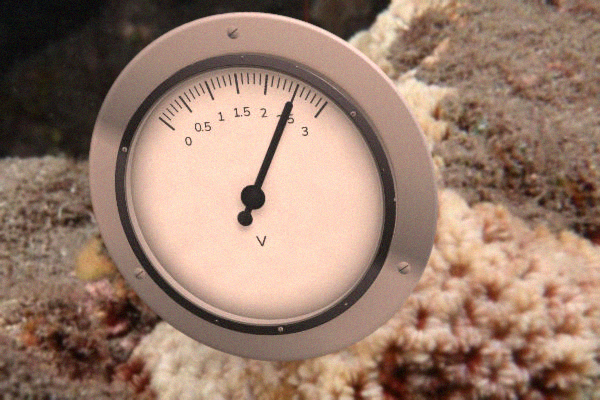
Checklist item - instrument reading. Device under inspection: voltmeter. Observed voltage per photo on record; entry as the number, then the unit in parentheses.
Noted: 2.5 (V)
